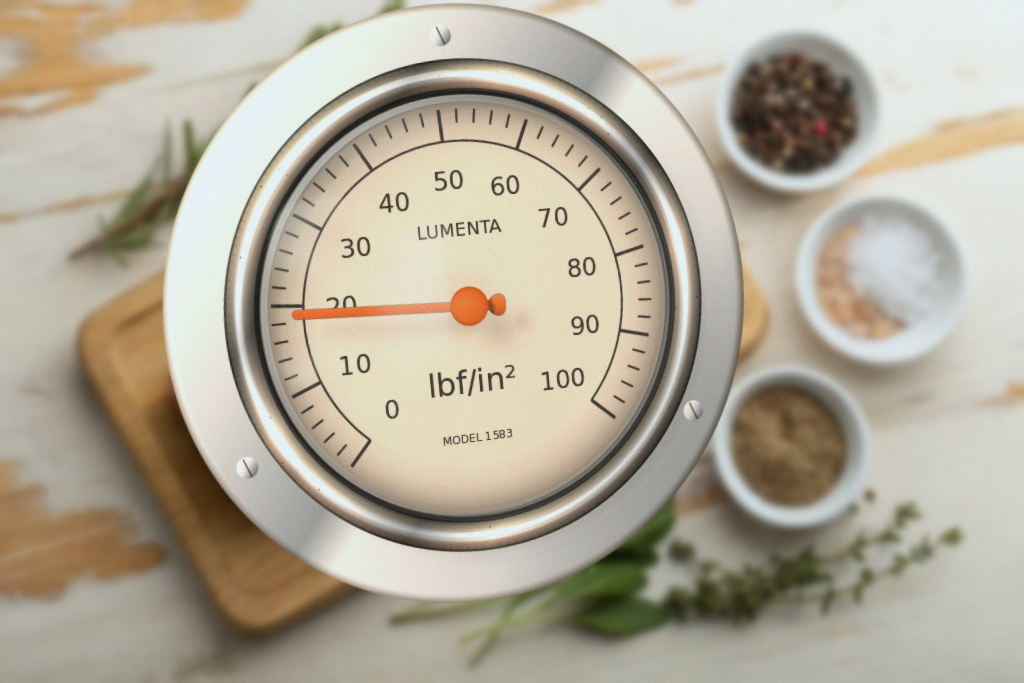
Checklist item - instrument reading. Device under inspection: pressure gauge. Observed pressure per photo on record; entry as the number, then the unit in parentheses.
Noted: 19 (psi)
